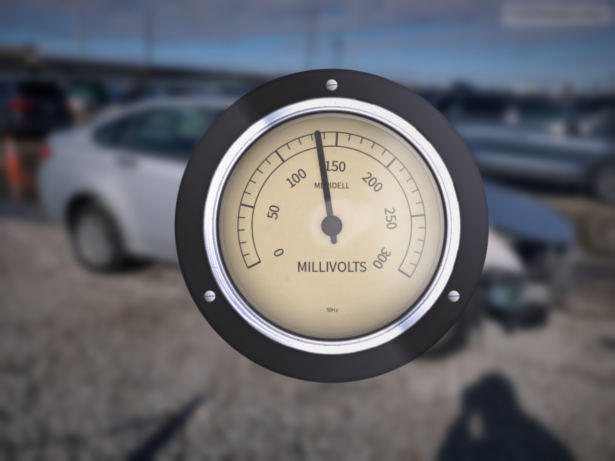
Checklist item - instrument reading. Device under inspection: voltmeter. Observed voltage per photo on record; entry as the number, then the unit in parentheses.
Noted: 135 (mV)
